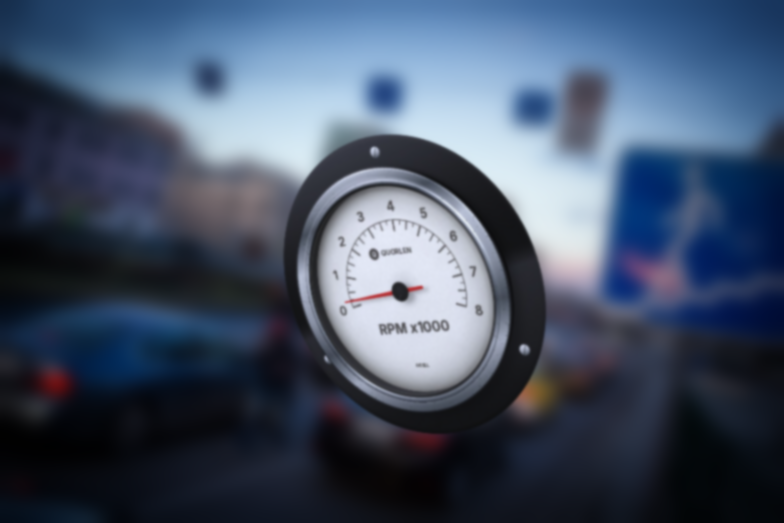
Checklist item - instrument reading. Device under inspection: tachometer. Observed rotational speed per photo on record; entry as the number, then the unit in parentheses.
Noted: 250 (rpm)
